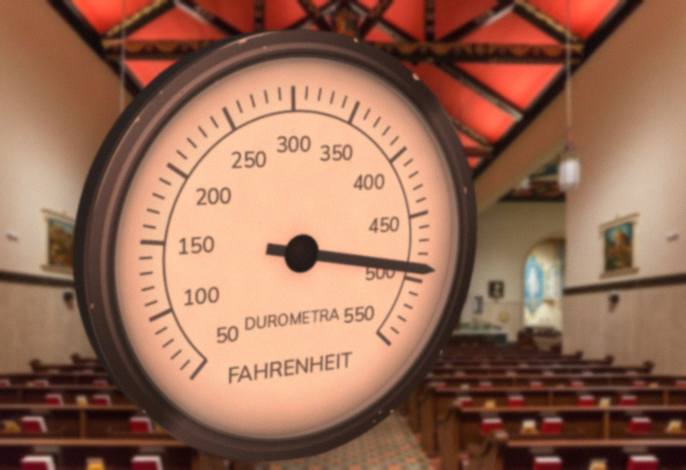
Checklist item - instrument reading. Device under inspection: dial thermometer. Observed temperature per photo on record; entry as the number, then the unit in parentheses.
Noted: 490 (°F)
